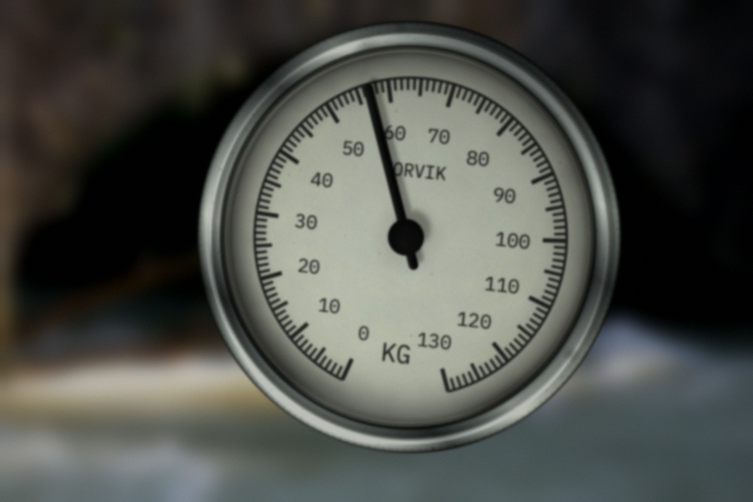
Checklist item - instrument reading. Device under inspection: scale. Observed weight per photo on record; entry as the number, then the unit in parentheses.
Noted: 57 (kg)
